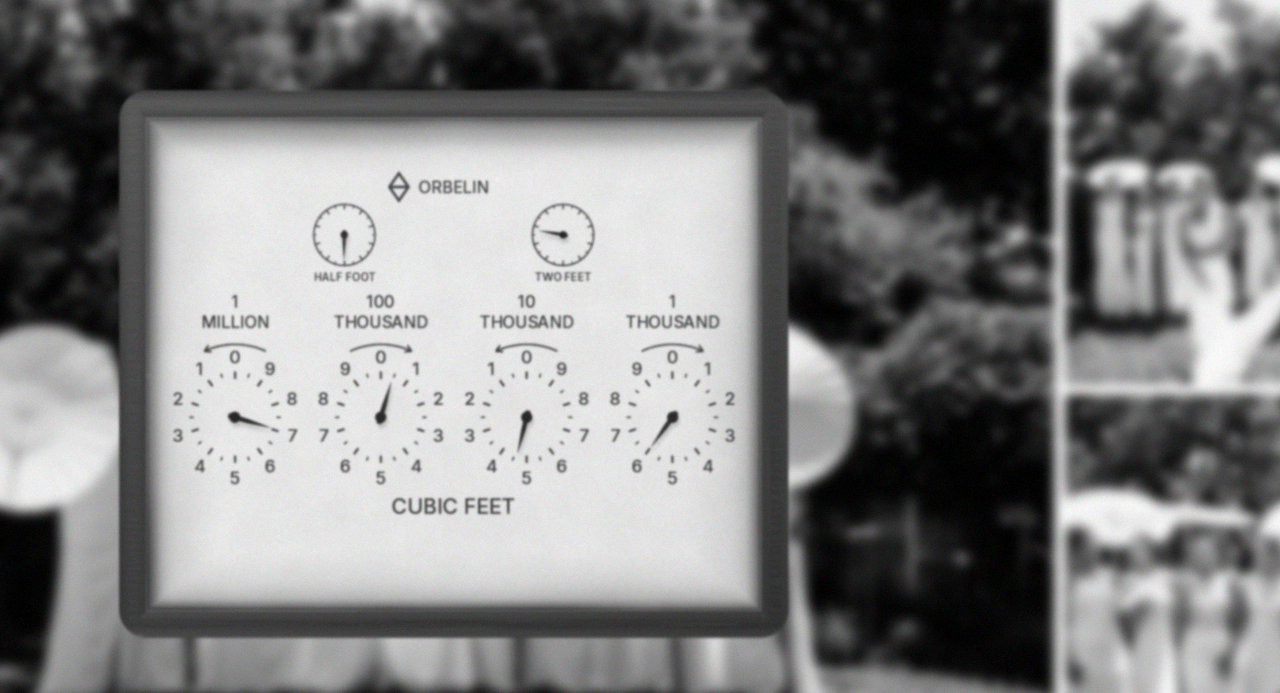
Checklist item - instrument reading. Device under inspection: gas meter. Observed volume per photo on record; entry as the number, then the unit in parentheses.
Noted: 704600 (ft³)
